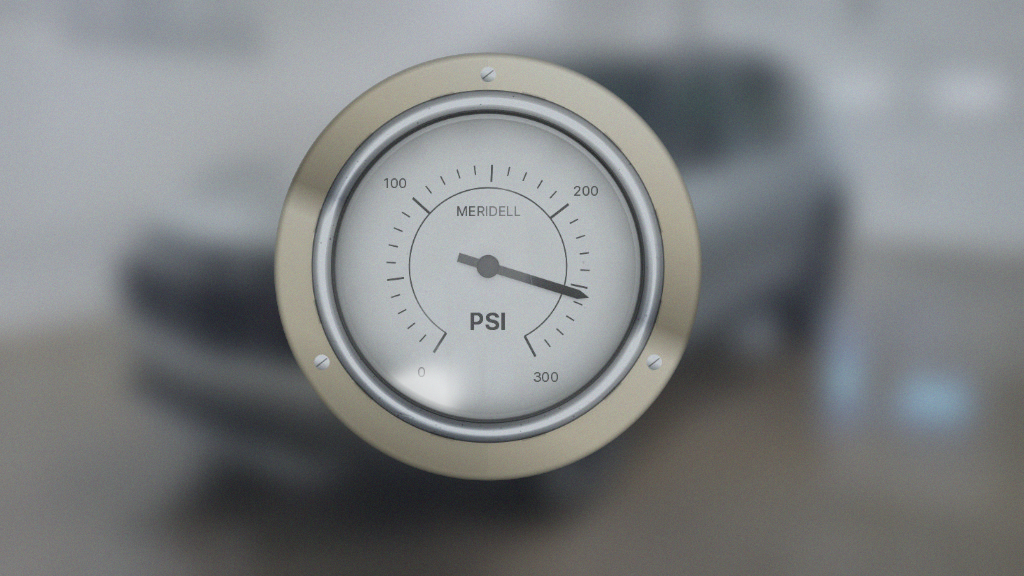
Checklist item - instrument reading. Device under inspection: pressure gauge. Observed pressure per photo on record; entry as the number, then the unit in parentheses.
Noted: 255 (psi)
